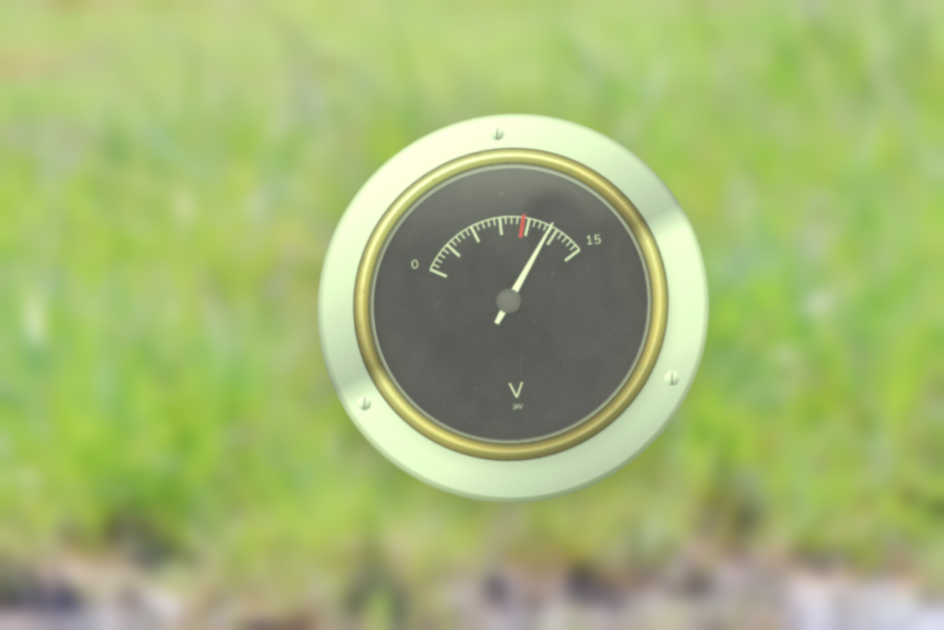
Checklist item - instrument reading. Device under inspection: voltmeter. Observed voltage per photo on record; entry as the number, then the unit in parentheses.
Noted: 12 (V)
